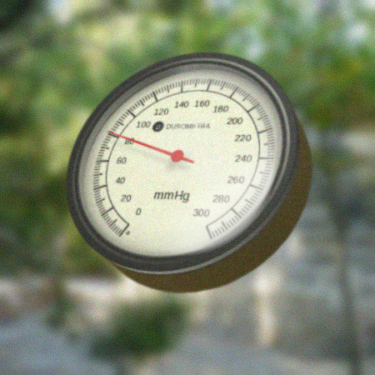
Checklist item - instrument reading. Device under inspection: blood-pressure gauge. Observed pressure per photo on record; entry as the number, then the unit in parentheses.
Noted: 80 (mmHg)
